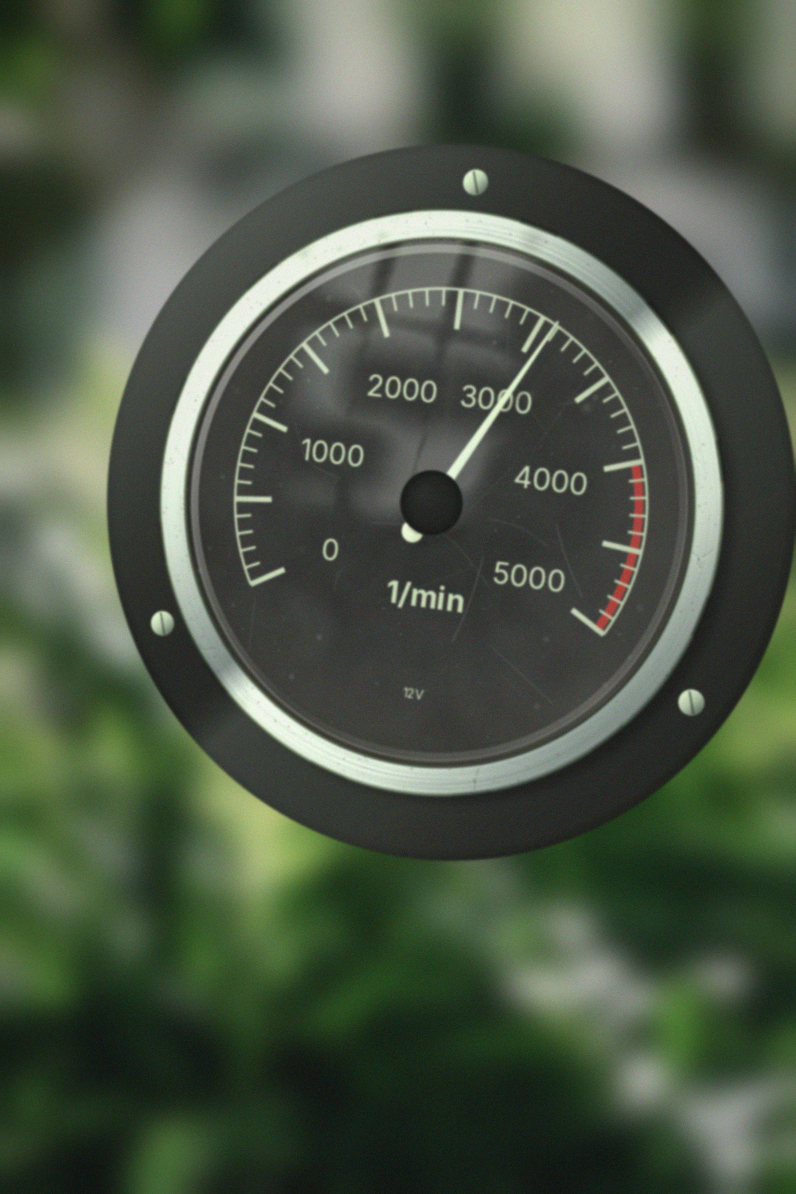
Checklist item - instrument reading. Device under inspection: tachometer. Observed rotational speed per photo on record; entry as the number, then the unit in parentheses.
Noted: 3100 (rpm)
